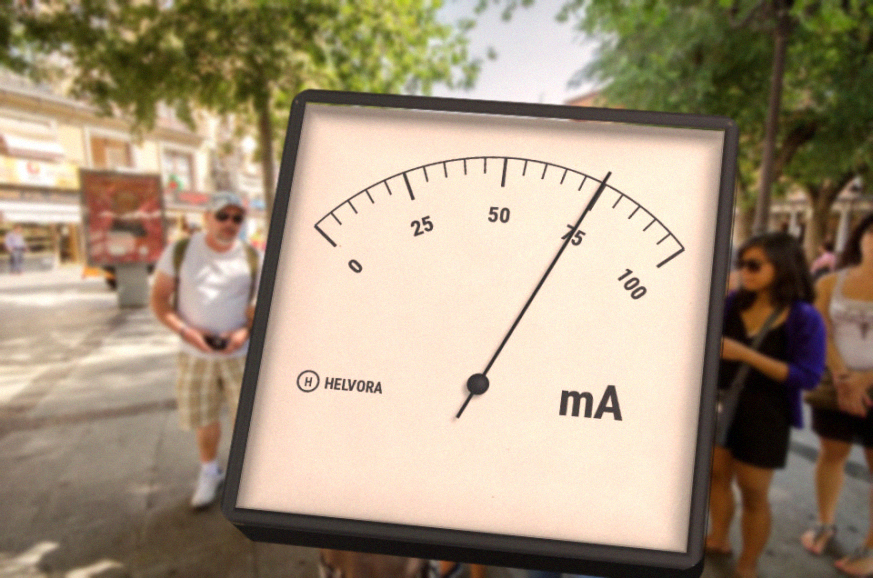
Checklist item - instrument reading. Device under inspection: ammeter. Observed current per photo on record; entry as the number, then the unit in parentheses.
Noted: 75 (mA)
